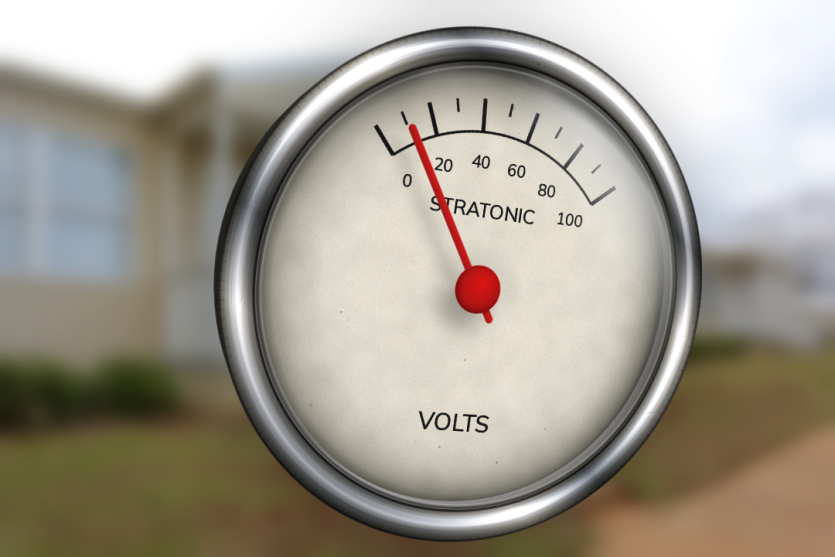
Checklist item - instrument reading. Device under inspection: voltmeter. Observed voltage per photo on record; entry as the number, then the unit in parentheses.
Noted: 10 (V)
